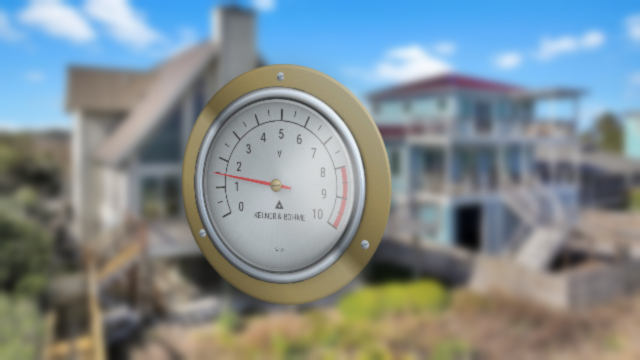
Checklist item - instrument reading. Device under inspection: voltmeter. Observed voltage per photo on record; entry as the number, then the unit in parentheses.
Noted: 1.5 (V)
